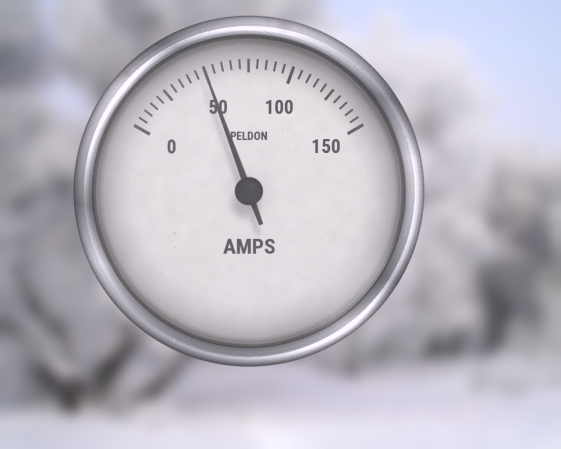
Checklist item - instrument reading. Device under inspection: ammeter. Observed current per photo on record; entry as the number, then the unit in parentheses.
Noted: 50 (A)
